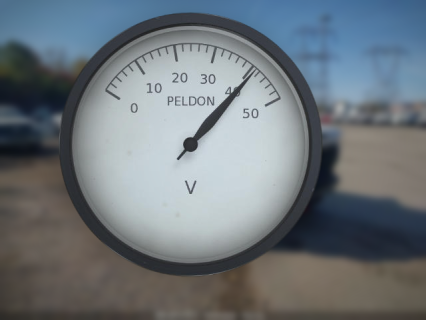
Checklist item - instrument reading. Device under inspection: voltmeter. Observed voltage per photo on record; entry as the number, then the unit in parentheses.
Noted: 41 (V)
